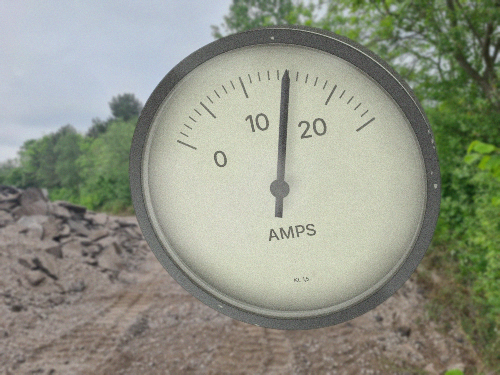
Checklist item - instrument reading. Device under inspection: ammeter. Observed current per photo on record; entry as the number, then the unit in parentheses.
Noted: 15 (A)
